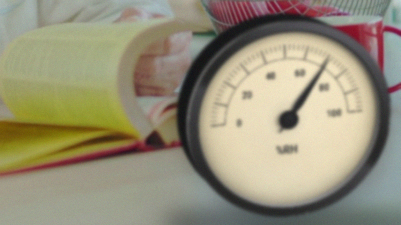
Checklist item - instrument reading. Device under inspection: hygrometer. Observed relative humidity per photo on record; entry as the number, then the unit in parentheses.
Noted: 70 (%)
